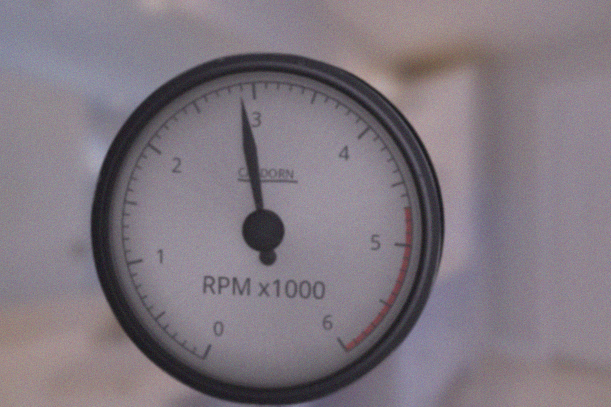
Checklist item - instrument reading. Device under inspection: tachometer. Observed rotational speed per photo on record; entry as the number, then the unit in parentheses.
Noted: 2900 (rpm)
